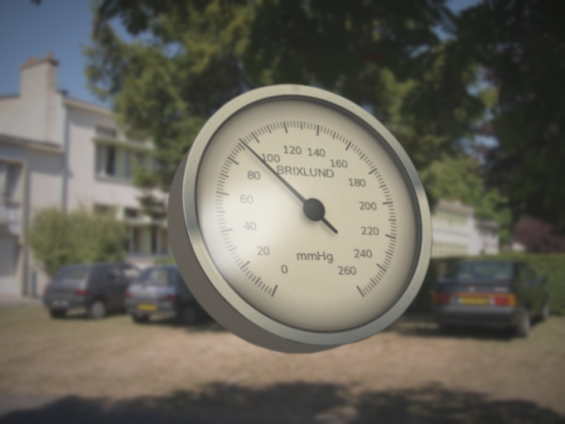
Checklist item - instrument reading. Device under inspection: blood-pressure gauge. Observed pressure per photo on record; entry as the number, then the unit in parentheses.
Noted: 90 (mmHg)
